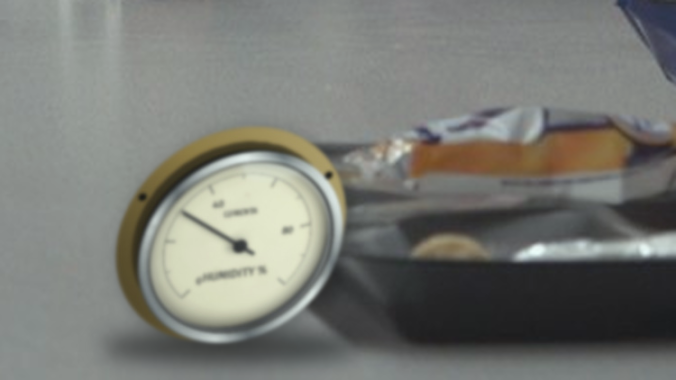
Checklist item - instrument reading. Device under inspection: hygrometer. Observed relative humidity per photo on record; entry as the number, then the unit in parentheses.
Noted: 30 (%)
